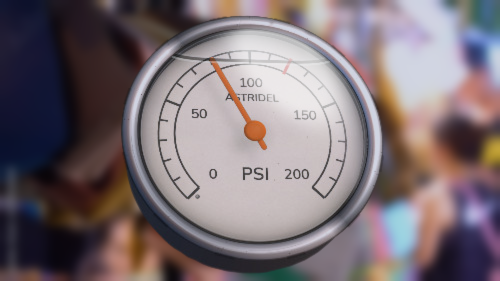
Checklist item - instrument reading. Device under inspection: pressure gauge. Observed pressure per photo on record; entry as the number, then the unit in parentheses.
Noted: 80 (psi)
